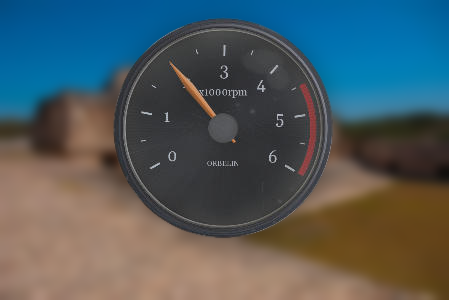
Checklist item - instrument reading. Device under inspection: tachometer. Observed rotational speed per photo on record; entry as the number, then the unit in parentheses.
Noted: 2000 (rpm)
